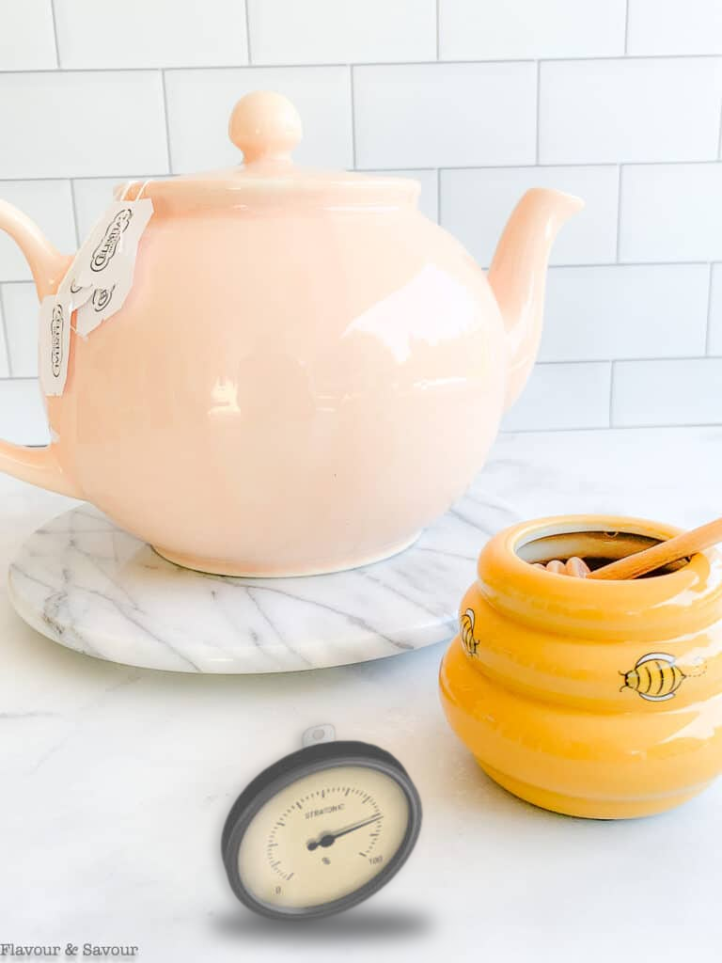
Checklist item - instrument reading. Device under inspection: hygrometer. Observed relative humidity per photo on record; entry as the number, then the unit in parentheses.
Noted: 80 (%)
